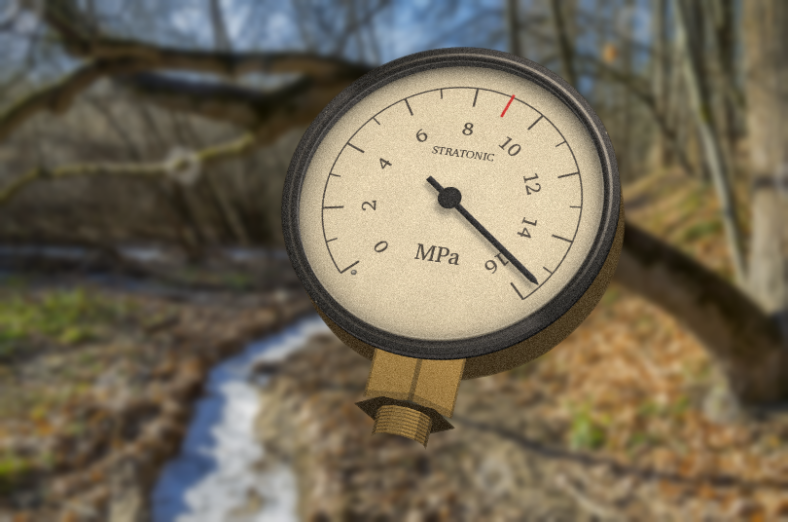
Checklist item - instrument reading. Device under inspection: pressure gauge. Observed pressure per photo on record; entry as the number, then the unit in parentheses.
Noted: 15.5 (MPa)
